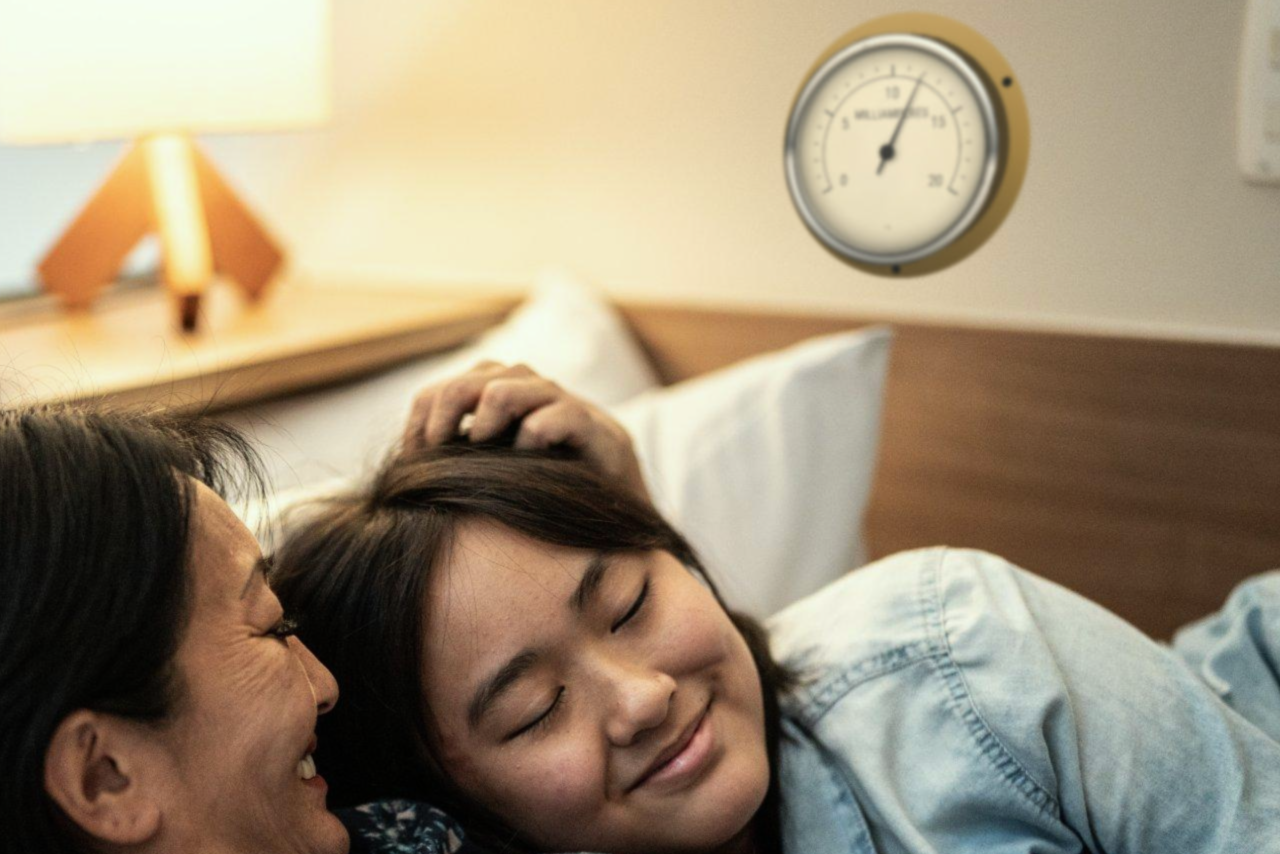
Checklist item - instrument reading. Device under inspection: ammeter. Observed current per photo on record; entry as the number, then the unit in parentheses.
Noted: 12 (mA)
